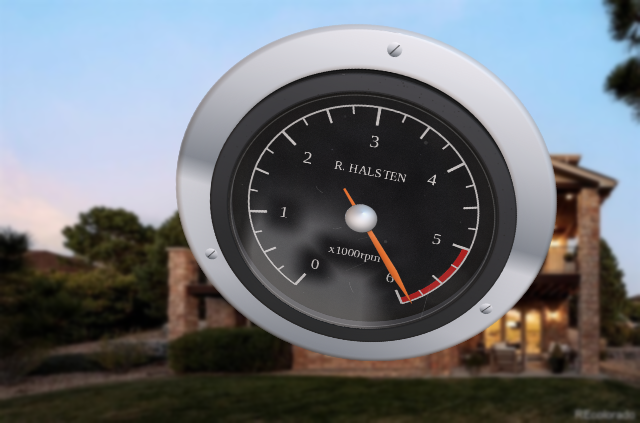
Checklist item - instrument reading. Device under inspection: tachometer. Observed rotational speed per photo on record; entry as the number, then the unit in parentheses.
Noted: 5875 (rpm)
